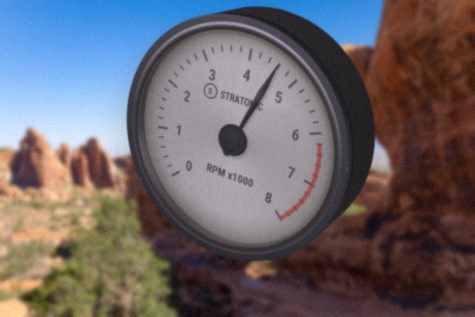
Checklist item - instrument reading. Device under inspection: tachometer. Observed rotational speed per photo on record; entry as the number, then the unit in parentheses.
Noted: 4600 (rpm)
